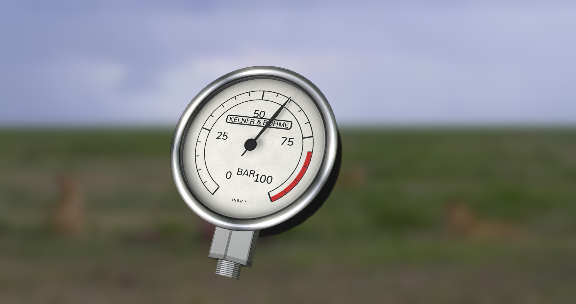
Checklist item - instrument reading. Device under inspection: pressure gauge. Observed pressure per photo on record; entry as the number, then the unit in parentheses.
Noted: 60 (bar)
